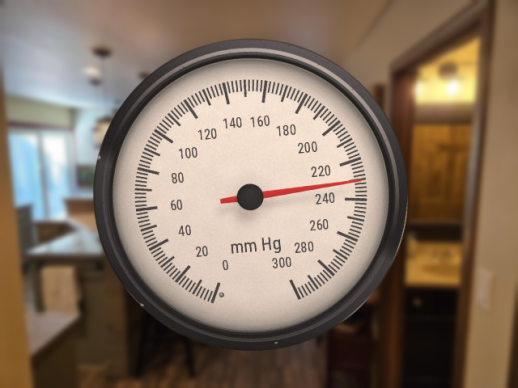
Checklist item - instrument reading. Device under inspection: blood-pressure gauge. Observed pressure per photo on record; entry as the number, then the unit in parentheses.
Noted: 230 (mmHg)
